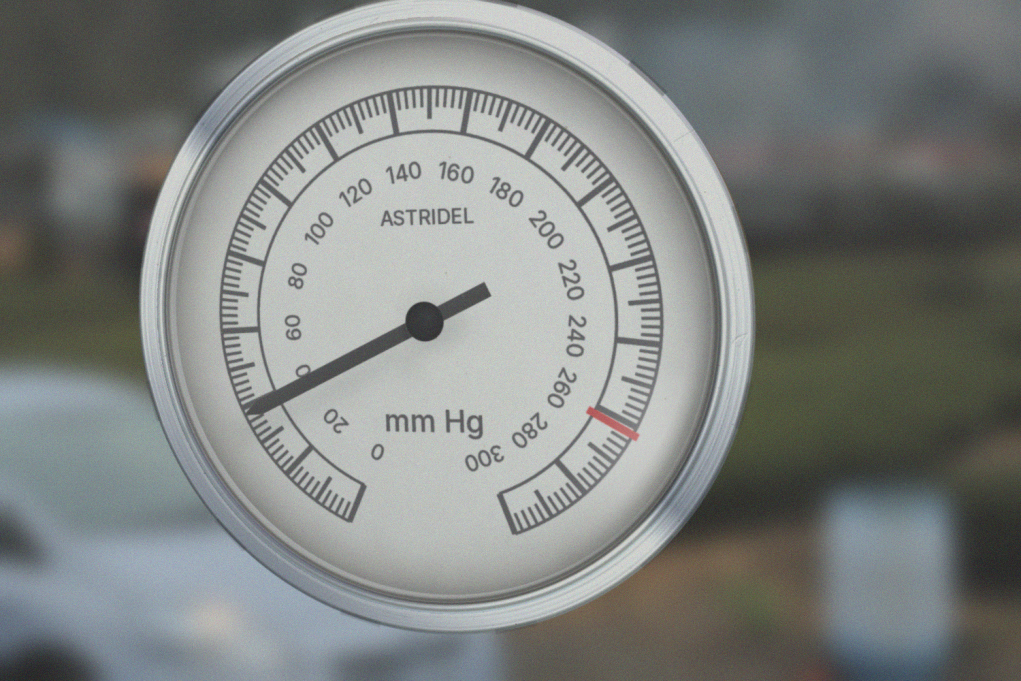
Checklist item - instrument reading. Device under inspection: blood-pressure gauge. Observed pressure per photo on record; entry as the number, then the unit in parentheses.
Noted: 38 (mmHg)
